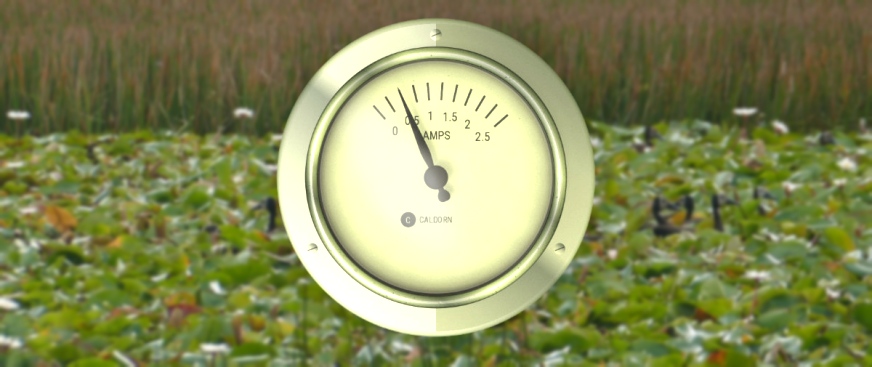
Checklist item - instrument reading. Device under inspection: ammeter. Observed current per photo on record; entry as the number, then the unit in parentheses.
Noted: 0.5 (A)
